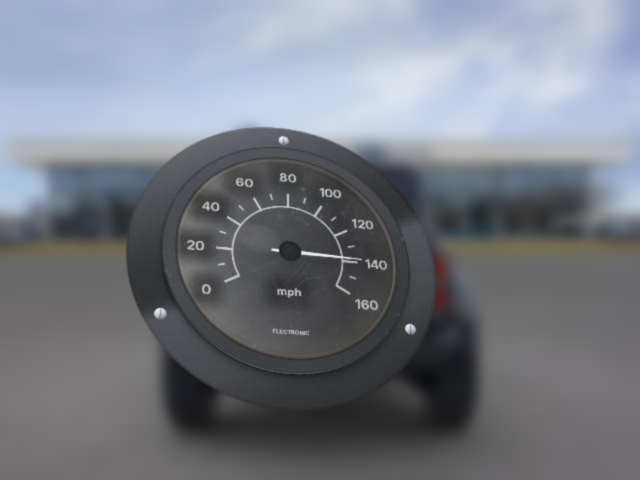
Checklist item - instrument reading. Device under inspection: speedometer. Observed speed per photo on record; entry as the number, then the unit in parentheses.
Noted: 140 (mph)
